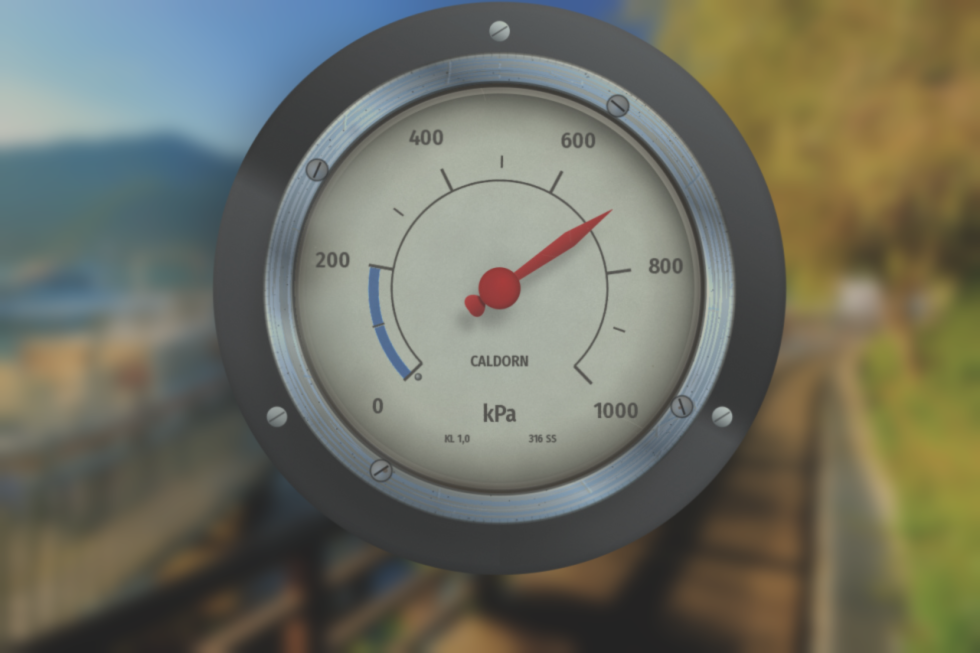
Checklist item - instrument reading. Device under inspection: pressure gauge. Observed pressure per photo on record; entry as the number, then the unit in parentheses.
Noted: 700 (kPa)
